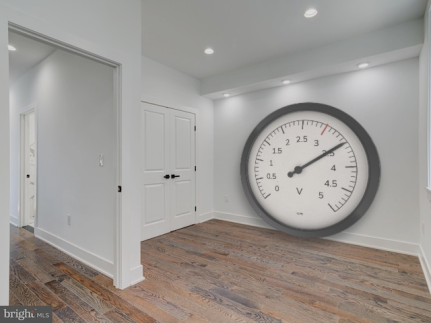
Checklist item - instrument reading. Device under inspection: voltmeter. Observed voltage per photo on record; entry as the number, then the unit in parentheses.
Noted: 3.5 (V)
